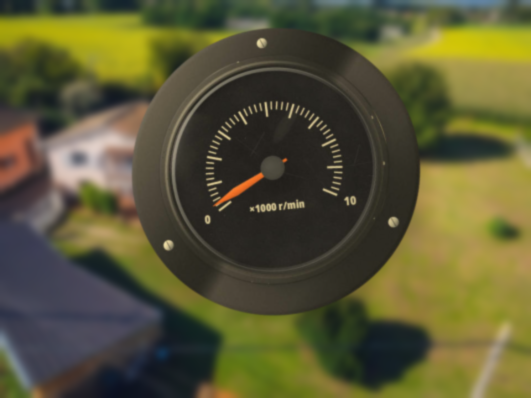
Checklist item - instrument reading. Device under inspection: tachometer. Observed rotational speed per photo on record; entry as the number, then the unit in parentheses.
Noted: 200 (rpm)
